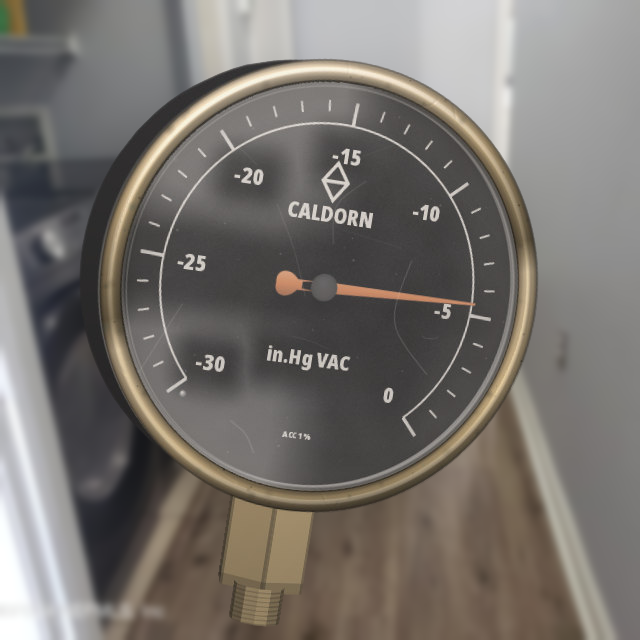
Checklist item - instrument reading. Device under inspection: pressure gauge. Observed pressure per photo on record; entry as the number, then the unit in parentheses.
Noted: -5.5 (inHg)
